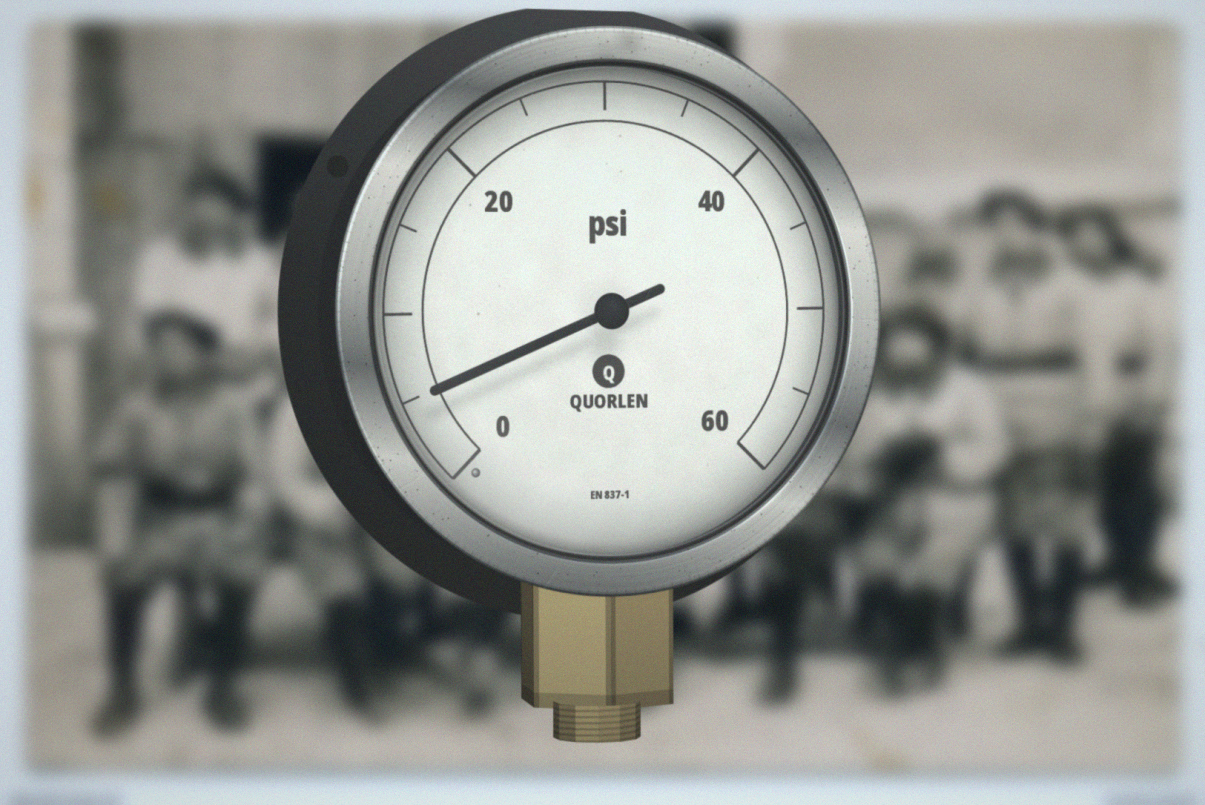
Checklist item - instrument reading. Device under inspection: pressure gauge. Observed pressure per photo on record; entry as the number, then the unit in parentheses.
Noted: 5 (psi)
